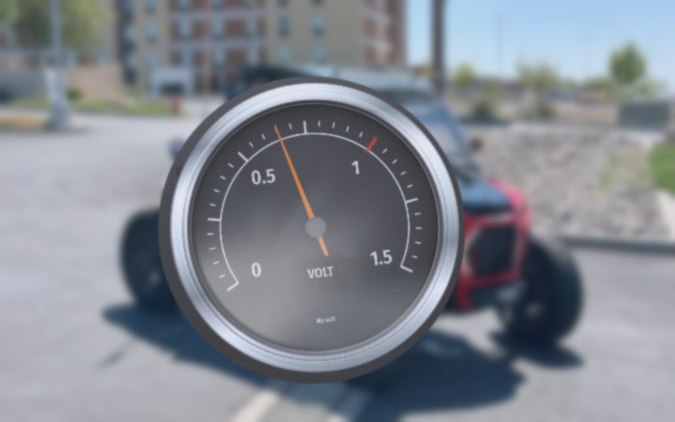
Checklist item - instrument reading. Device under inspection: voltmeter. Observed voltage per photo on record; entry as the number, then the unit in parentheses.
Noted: 0.65 (V)
